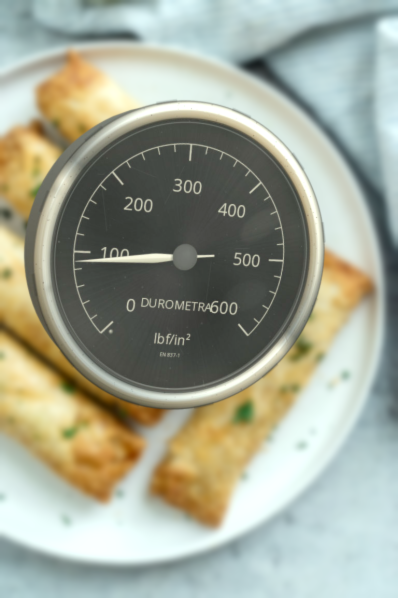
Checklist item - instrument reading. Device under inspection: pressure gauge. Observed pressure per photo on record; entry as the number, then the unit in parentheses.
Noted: 90 (psi)
